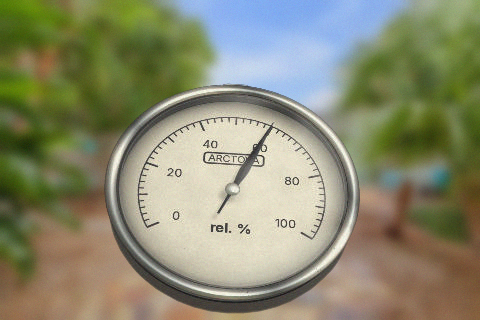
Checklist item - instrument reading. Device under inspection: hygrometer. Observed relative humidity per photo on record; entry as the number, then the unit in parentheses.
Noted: 60 (%)
